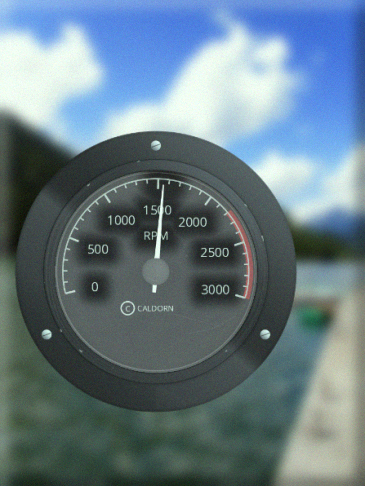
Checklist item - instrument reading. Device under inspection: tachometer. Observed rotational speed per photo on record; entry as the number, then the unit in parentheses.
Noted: 1550 (rpm)
